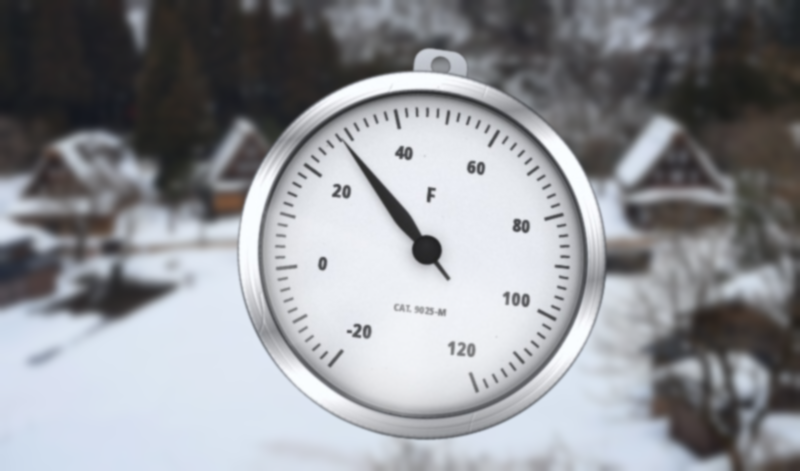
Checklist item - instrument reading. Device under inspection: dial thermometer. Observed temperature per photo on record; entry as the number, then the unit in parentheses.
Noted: 28 (°F)
